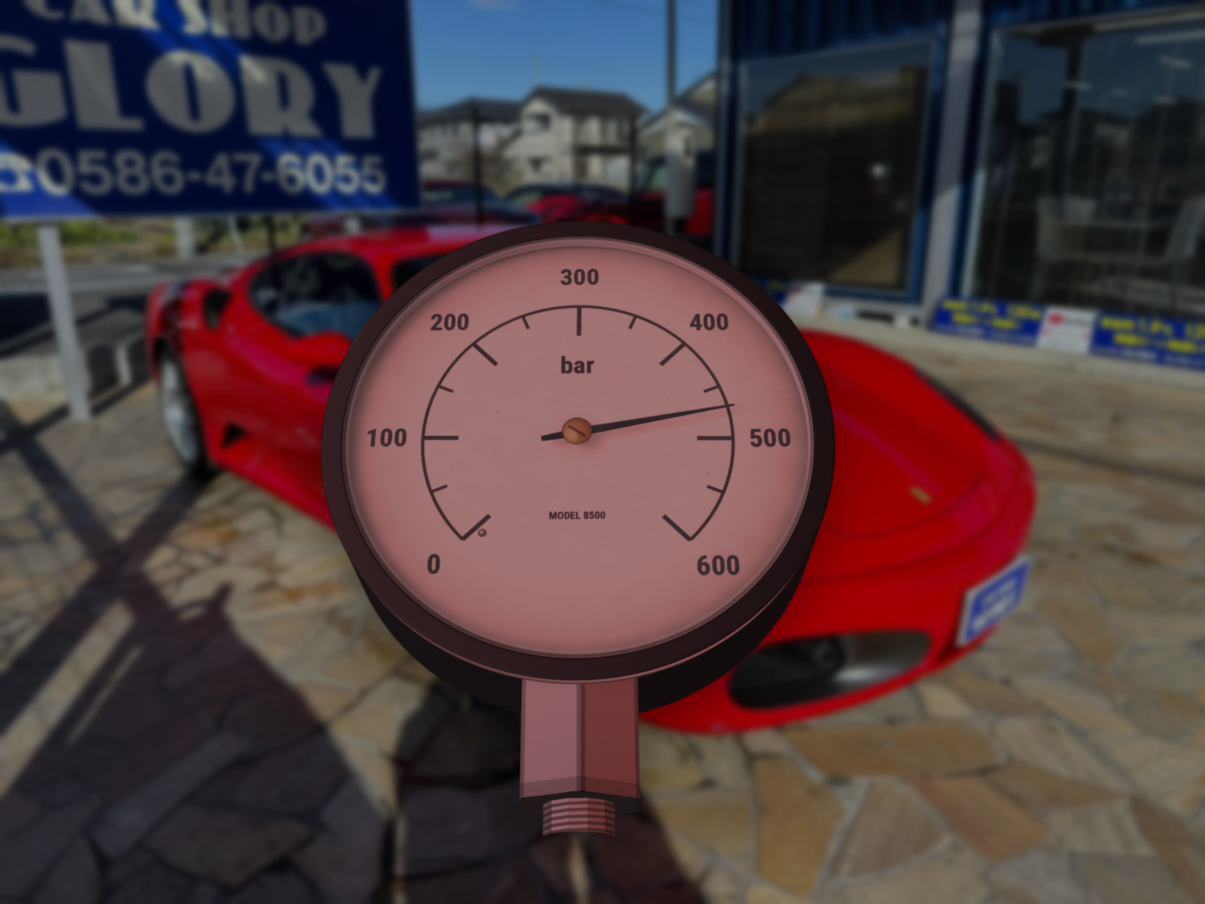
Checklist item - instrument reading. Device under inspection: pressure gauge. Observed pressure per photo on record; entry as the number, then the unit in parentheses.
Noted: 475 (bar)
